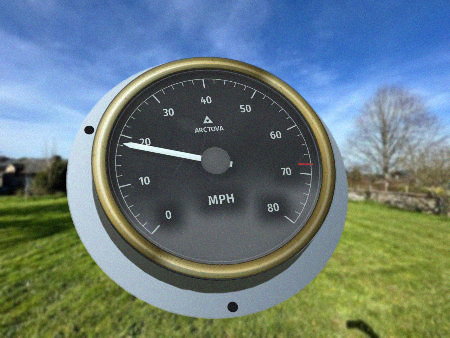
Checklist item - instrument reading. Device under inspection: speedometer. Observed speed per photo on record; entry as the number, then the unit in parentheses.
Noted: 18 (mph)
